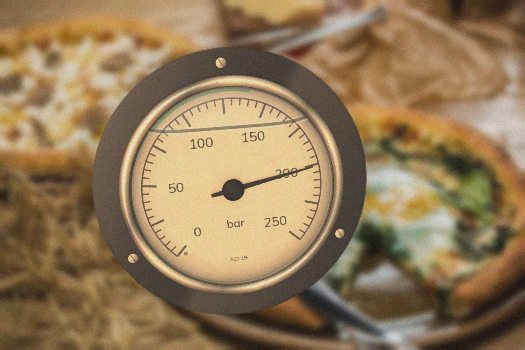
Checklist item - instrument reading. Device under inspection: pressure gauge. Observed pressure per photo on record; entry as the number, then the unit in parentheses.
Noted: 200 (bar)
